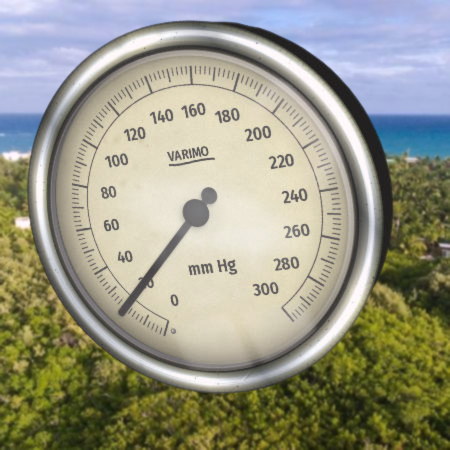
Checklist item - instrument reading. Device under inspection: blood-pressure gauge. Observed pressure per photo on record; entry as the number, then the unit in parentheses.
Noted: 20 (mmHg)
